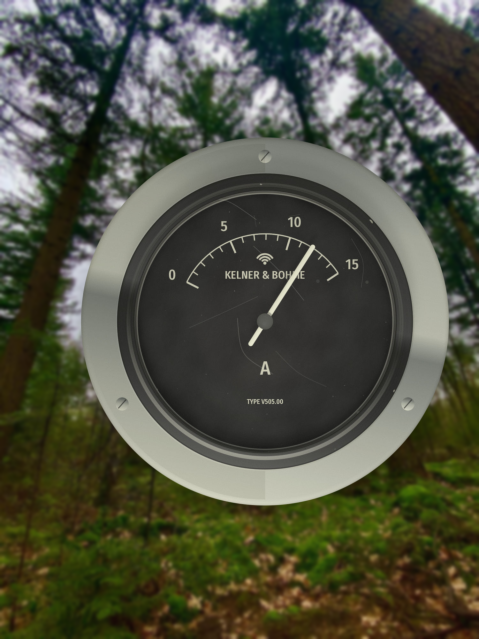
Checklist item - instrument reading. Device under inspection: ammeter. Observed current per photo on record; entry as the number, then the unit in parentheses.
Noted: 12 (A)
